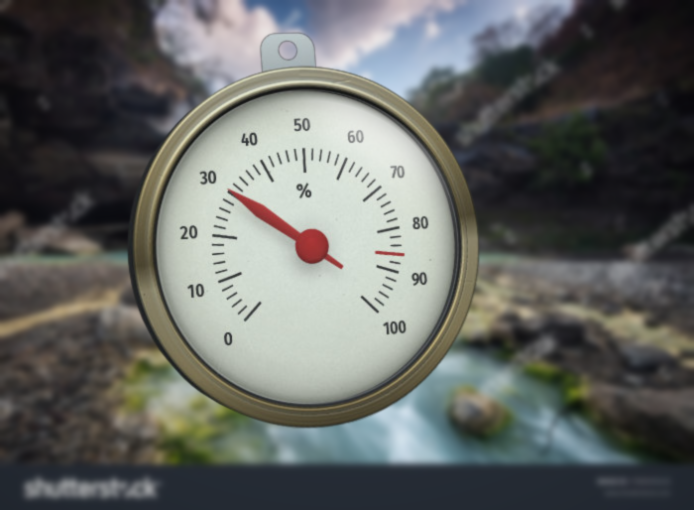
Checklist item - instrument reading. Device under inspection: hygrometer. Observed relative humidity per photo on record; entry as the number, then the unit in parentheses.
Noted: 30 (%)
